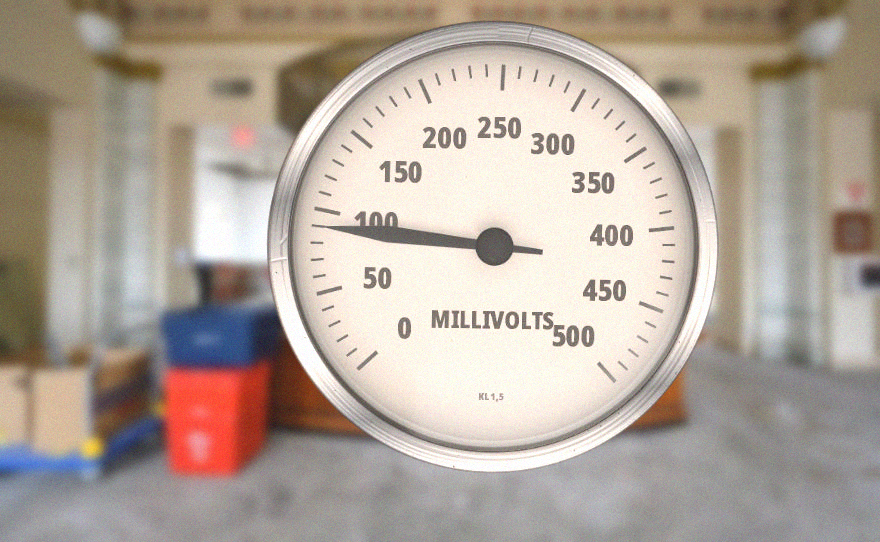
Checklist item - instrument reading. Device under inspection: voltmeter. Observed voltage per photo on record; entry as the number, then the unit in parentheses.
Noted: 90 (mV)
